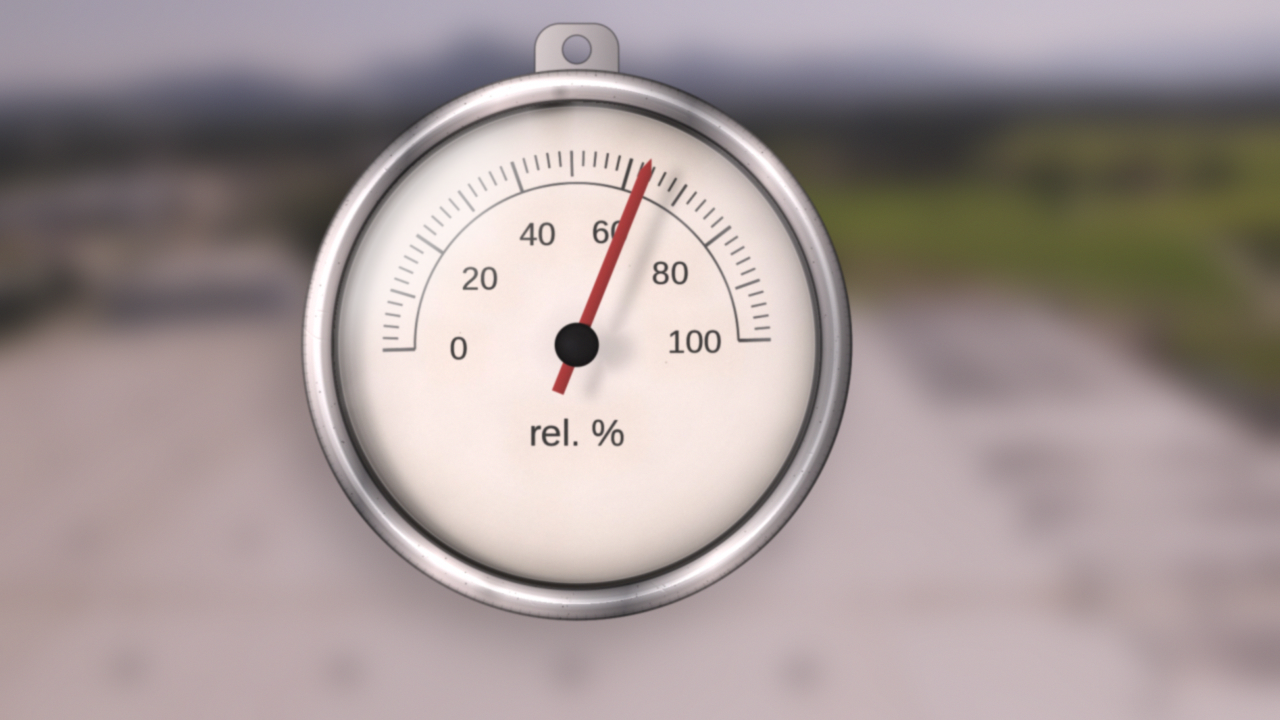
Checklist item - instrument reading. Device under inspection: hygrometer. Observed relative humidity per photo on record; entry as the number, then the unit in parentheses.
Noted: 63 (%)
